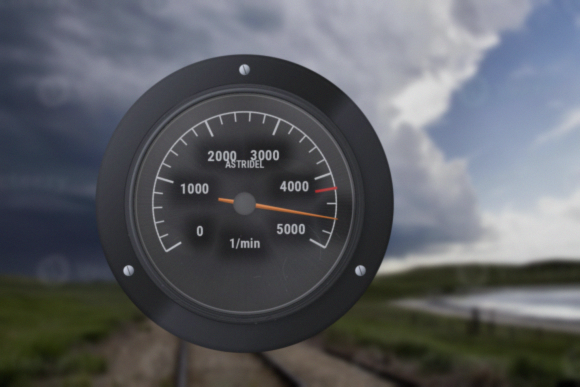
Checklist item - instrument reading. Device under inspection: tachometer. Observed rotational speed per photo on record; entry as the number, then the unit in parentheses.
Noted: 4600 (rpm)
